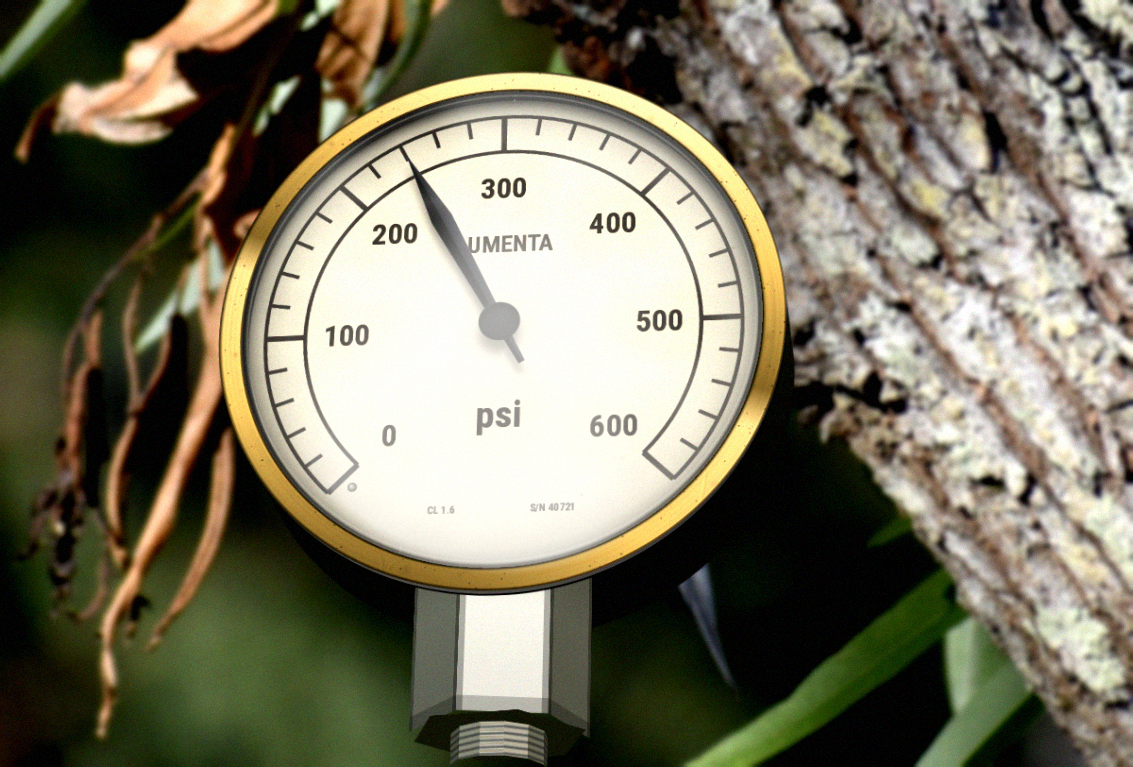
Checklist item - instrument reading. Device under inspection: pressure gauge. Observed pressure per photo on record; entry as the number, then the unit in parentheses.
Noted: 240 (psi)
